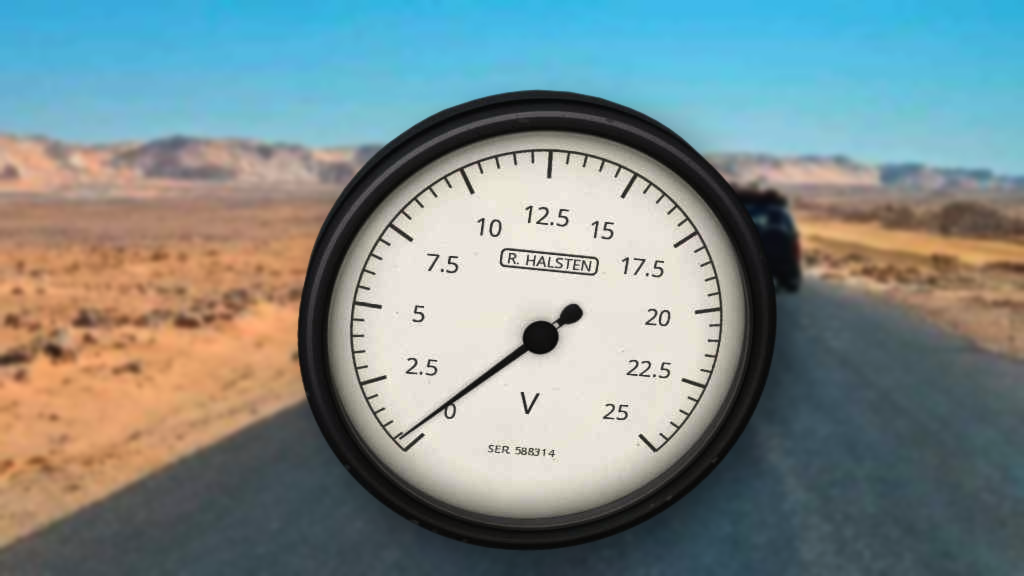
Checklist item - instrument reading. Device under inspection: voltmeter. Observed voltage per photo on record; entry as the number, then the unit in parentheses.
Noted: 0.5 (V)
